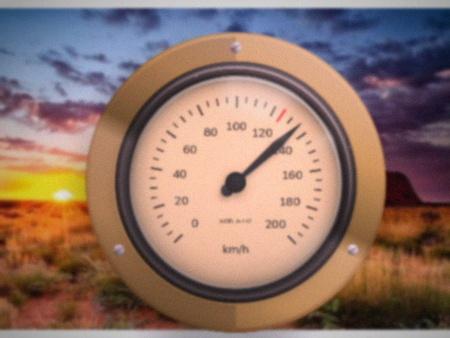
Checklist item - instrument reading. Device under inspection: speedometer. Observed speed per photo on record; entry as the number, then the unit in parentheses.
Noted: 135 (km/h)
